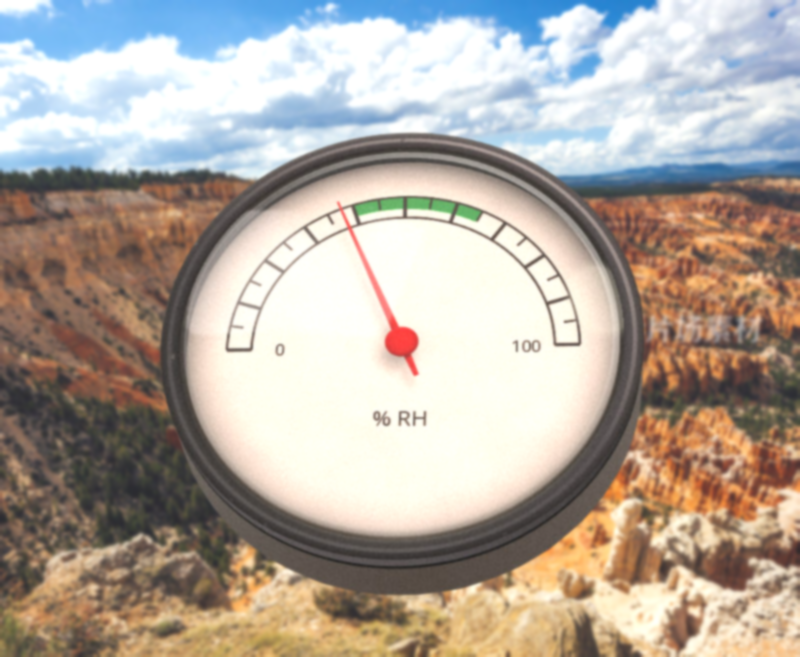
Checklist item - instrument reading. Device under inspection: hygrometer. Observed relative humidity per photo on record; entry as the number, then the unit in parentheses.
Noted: 37.5 (%)
